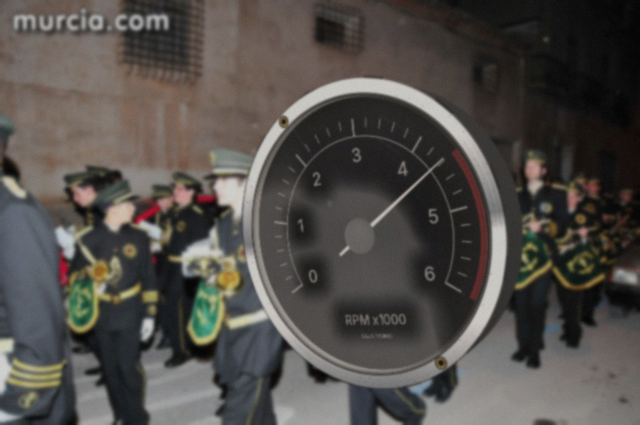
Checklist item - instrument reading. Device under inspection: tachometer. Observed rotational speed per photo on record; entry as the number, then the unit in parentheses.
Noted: 4400 (rpm)
